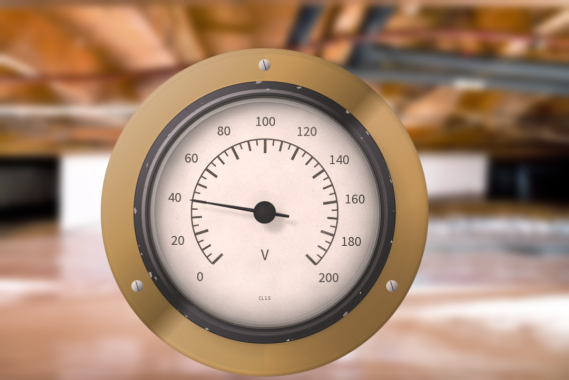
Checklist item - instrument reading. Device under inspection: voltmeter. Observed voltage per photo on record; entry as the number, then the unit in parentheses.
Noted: 40 (V)
